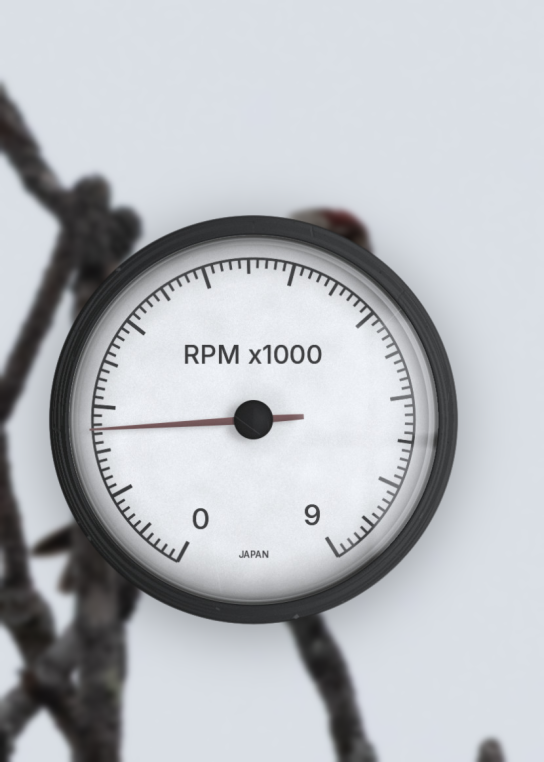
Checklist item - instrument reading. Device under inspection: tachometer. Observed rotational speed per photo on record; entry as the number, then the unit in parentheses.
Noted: 1750 (rpm)
